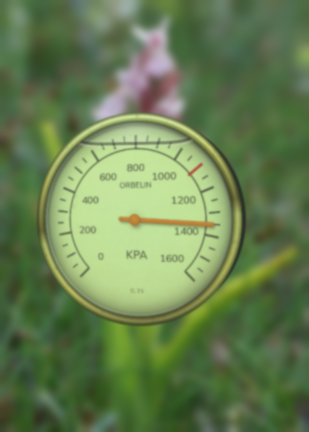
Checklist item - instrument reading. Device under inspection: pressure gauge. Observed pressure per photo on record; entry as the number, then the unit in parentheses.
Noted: 1350 (kPa)
